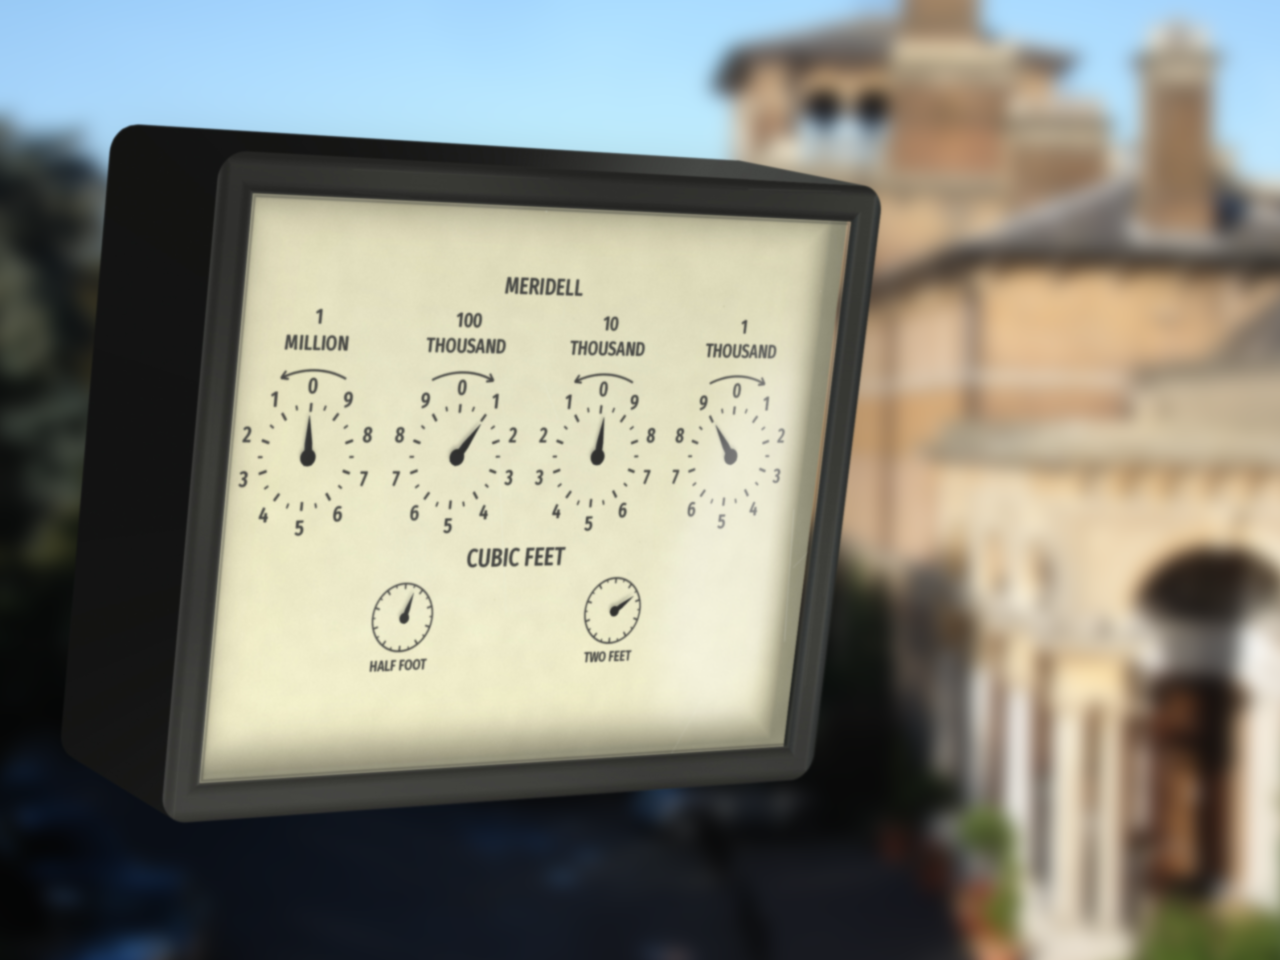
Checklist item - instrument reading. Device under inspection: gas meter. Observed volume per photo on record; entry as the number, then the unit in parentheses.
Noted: 9900 (ft³)
